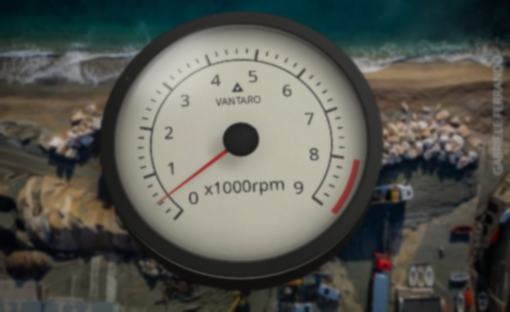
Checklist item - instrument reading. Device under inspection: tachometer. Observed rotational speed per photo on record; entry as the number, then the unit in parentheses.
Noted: 400 (rpm)
